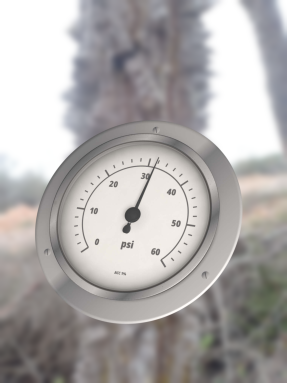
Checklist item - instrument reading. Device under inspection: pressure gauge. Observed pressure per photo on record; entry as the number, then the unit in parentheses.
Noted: 32 (psi)
